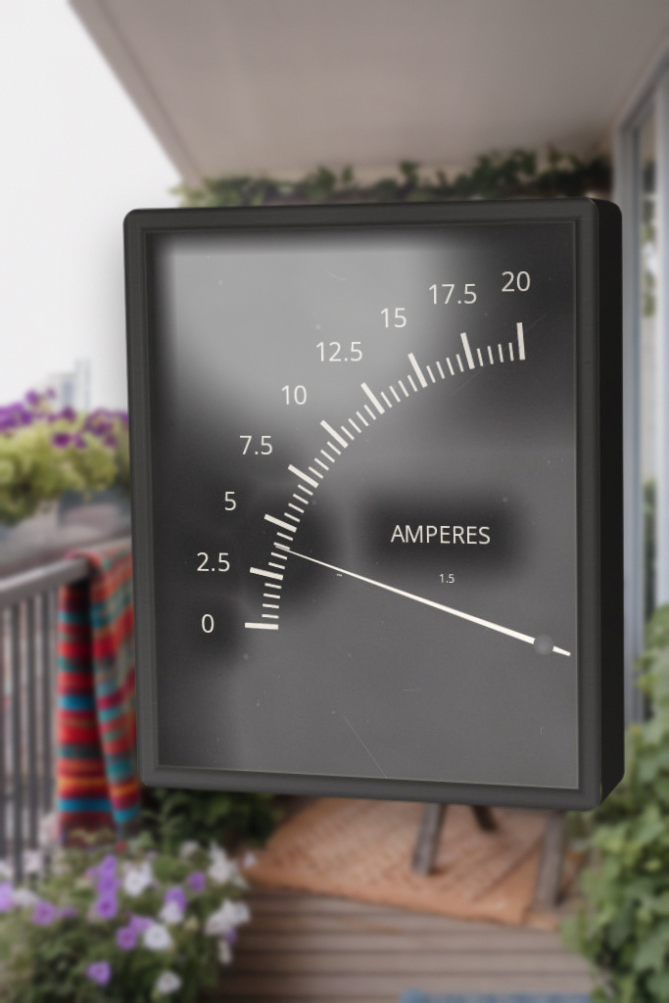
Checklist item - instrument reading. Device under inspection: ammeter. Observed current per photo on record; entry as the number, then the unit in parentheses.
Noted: 4 (A)
